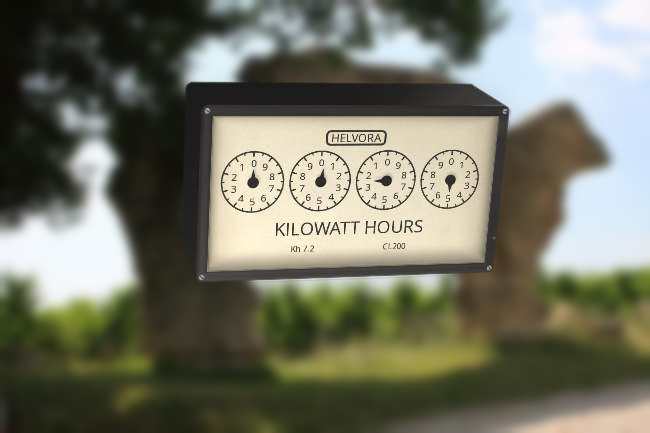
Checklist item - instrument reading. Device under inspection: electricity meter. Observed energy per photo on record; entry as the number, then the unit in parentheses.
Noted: 25 (kWh)
